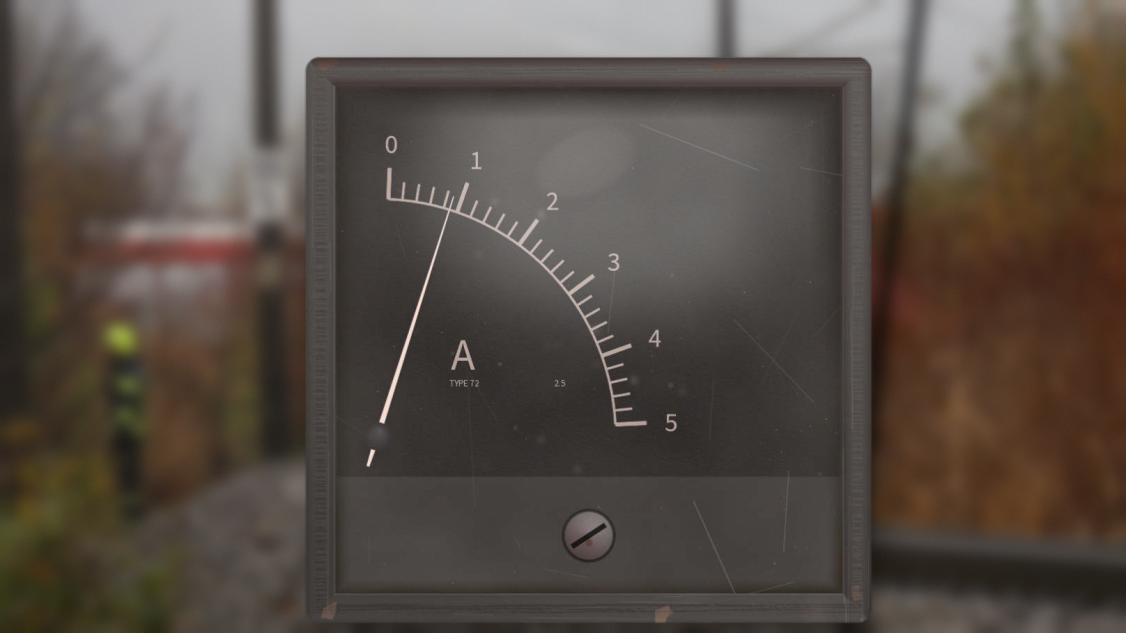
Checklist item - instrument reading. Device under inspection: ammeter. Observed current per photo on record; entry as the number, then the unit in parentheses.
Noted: 0.9 (A)
